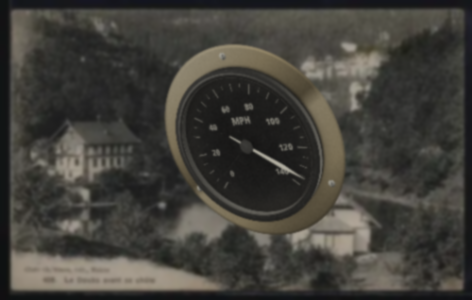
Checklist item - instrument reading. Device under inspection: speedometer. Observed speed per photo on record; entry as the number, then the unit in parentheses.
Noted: 135 (mph)
